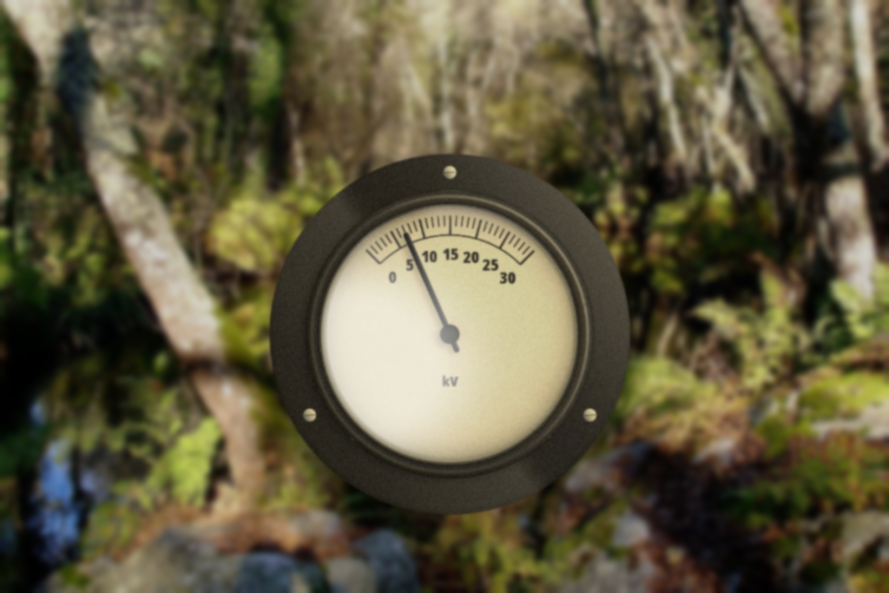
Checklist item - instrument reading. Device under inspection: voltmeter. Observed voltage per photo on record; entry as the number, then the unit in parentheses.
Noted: 7 (kV)
